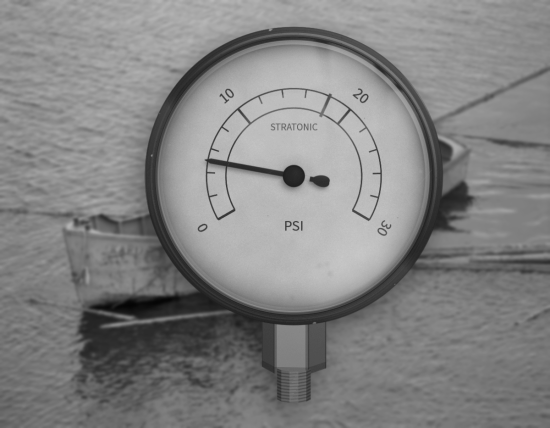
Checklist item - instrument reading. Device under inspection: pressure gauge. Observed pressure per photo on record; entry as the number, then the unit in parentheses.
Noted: 5 (psi)
